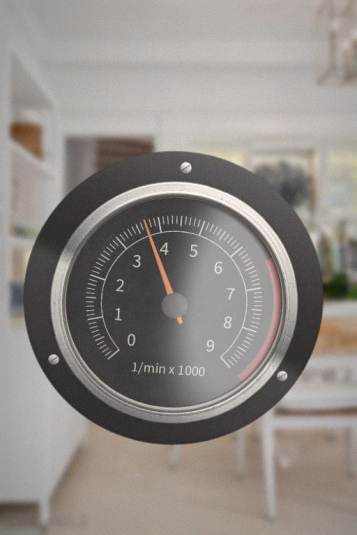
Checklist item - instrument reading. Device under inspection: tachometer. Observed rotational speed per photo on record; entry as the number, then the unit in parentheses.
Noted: 3700 (rpm)
